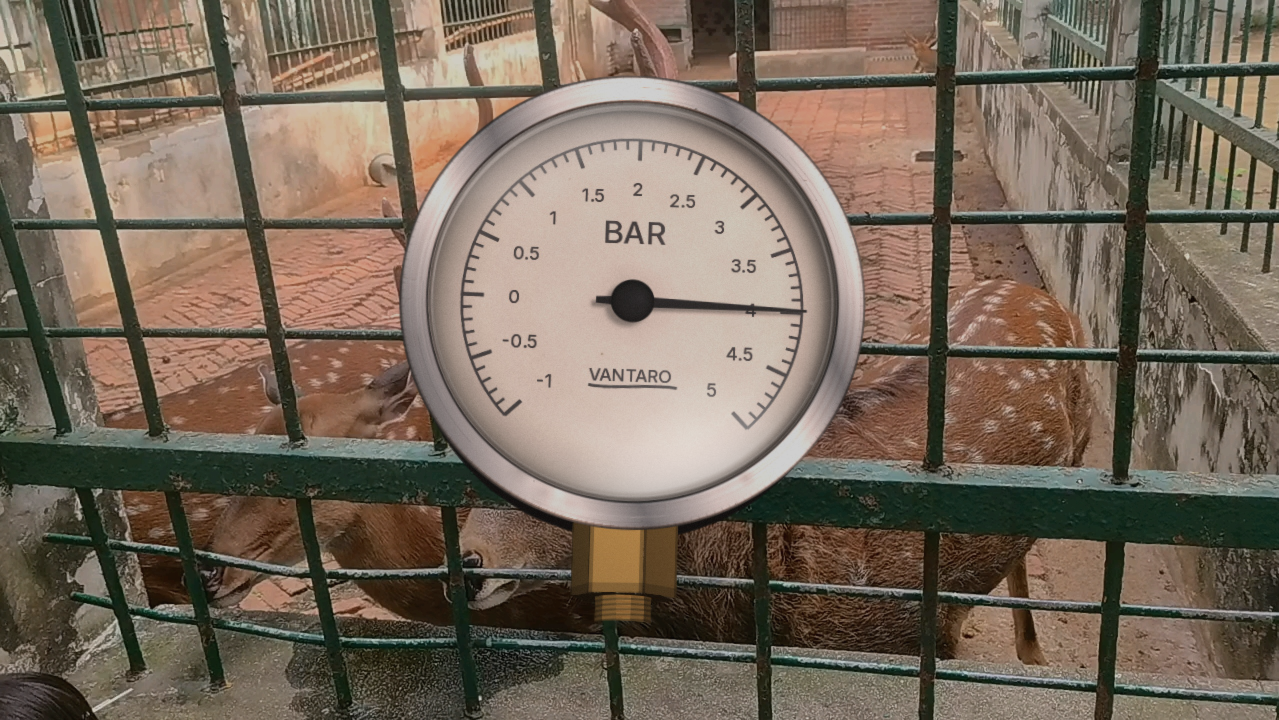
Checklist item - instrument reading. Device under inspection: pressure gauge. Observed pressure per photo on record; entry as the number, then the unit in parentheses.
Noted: 4 (bar)
